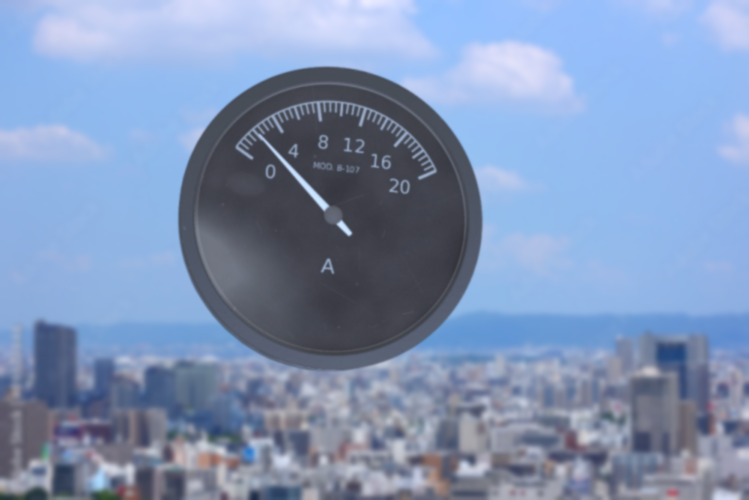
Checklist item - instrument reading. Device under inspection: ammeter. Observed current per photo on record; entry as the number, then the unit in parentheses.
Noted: 2 (A)
